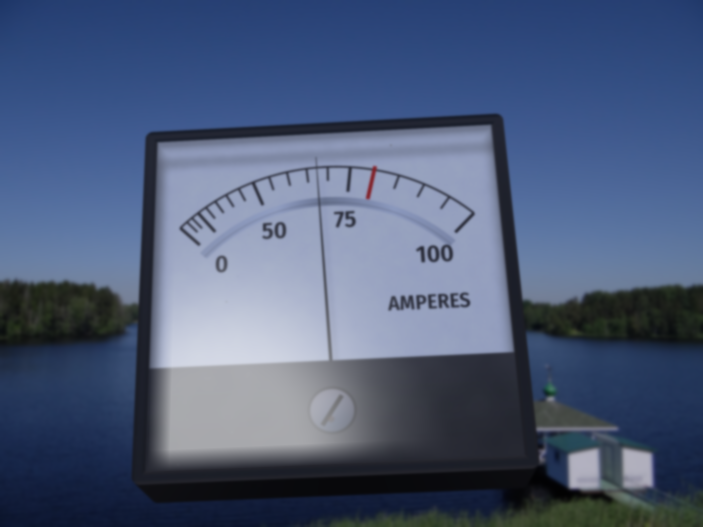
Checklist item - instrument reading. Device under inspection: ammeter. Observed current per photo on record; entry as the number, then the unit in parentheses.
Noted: 67.5 (A)
